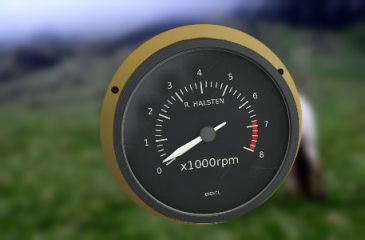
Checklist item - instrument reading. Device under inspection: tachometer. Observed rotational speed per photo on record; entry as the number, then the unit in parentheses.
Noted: 200 (rpm)
